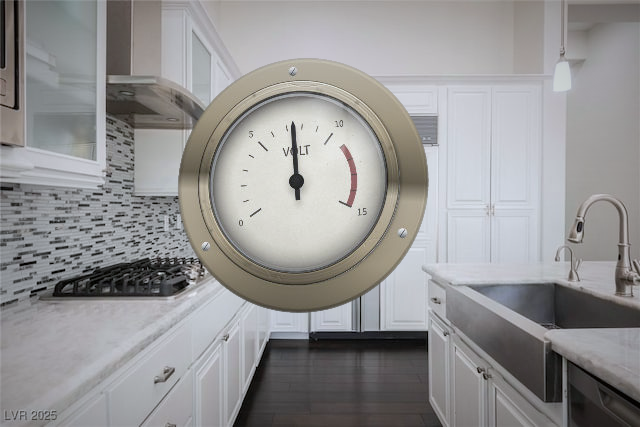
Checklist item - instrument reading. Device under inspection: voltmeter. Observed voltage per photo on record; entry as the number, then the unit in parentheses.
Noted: 7.5 (V)
